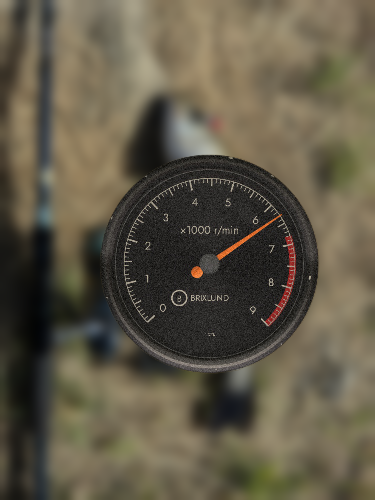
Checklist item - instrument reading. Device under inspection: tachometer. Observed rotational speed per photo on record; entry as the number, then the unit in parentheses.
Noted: 6300 (rpm)
